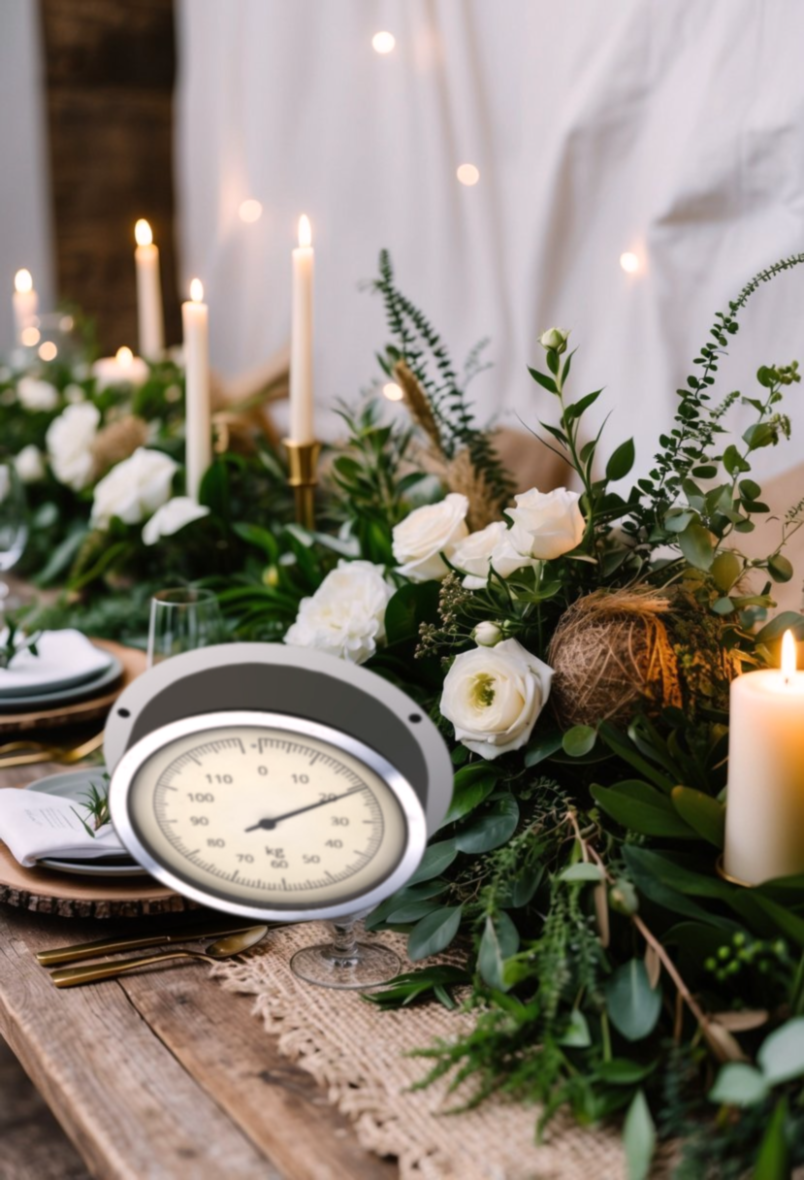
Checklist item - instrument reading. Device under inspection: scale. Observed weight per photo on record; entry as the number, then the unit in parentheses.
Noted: 20 (kg)
